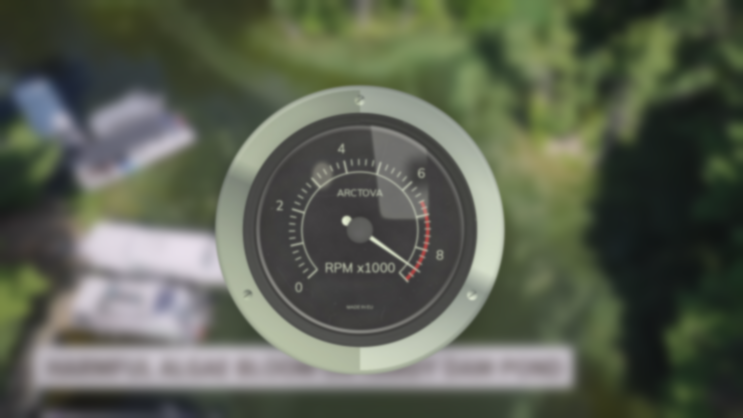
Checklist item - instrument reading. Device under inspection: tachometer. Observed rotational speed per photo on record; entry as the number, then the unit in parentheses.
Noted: 8600 (rpm)
